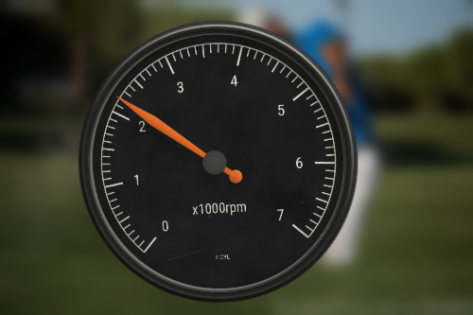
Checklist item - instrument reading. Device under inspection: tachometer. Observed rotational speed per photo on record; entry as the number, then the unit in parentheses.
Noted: 2200 (rpm)
